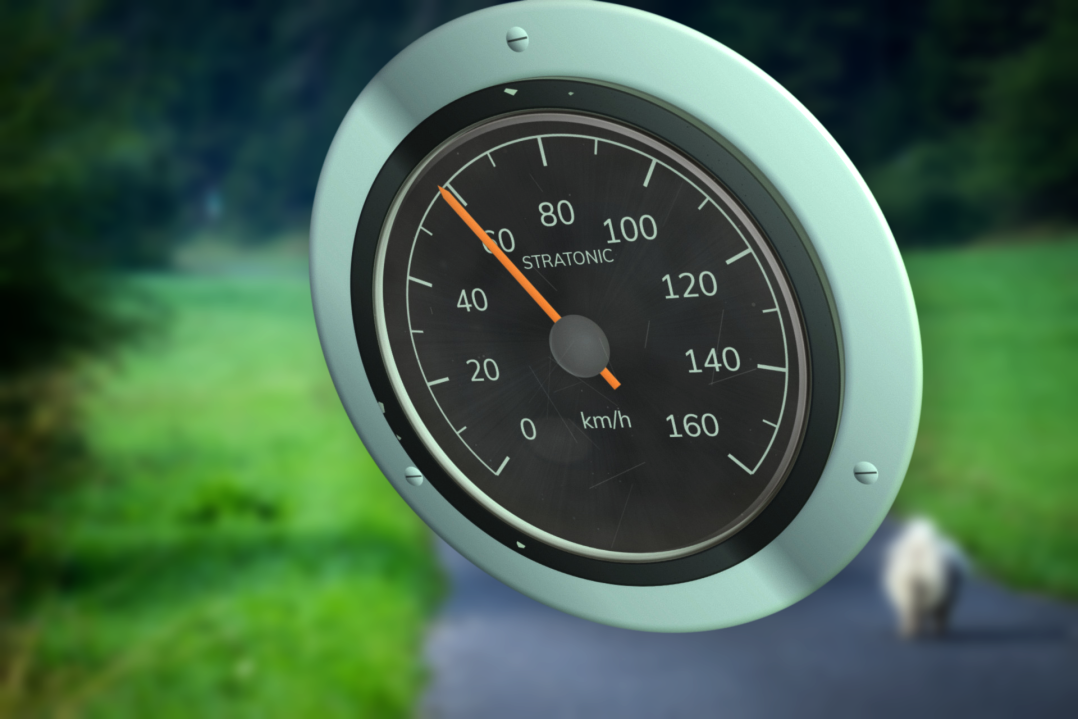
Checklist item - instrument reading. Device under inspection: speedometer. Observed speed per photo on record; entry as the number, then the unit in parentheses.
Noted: 60 (km/h)
